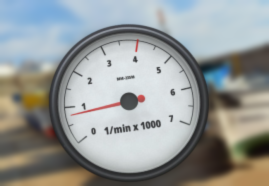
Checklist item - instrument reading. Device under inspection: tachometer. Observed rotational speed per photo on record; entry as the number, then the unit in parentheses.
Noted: 750 (rpm)
